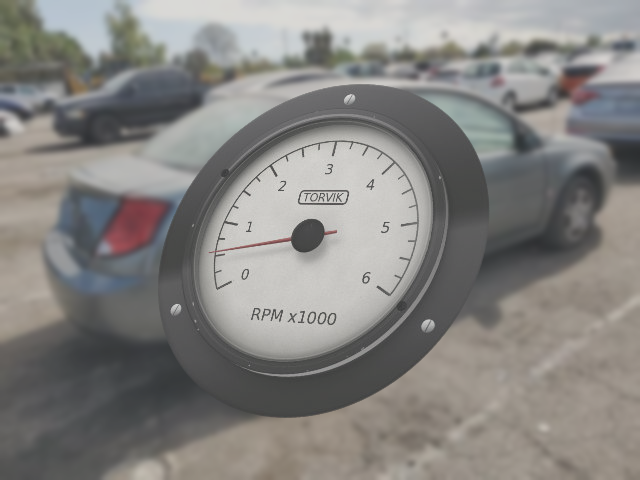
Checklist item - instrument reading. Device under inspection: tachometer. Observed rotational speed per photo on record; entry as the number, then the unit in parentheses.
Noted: 500 (rpm)
